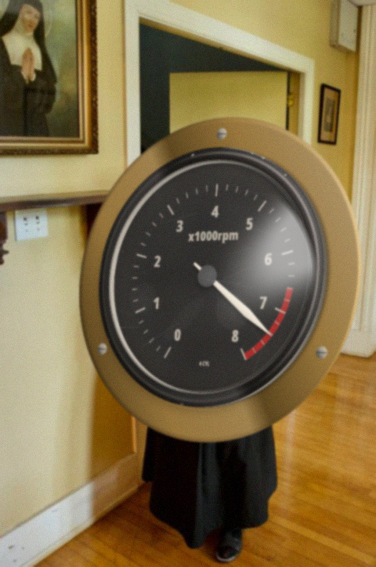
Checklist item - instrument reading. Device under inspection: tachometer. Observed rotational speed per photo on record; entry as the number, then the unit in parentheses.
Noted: 7400 (rpm)
